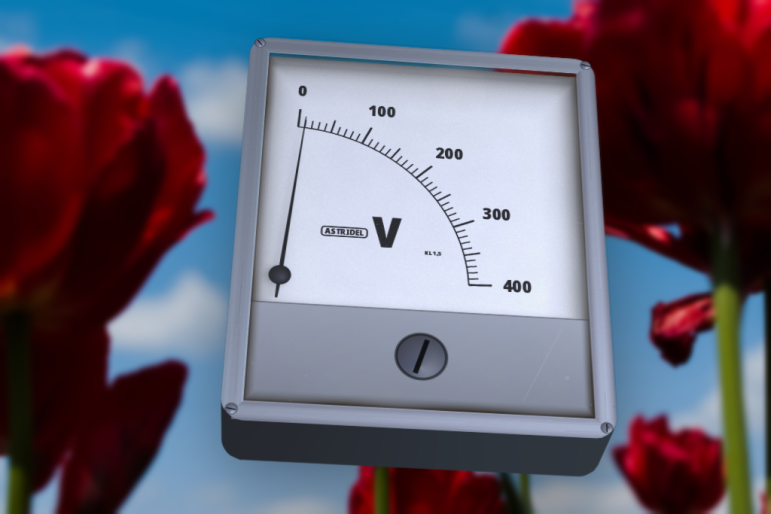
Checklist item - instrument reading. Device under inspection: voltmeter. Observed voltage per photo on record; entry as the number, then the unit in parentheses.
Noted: 10 (V)
